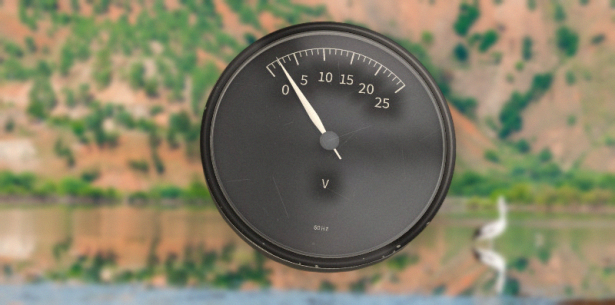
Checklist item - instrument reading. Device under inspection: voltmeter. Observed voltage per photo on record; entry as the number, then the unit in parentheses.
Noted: 2 (V)
